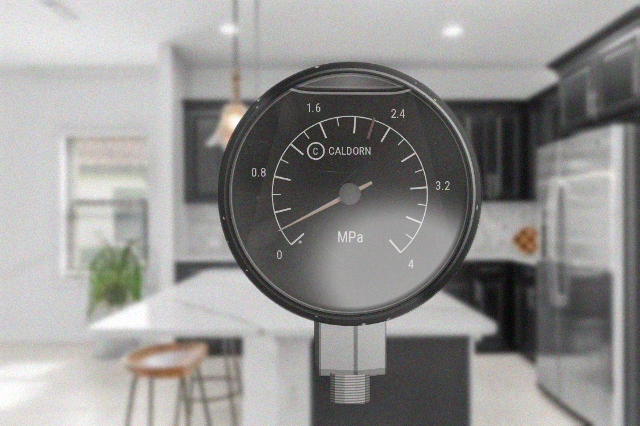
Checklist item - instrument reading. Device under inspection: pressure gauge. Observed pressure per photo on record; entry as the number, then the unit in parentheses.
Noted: 0.2 (MPa)
